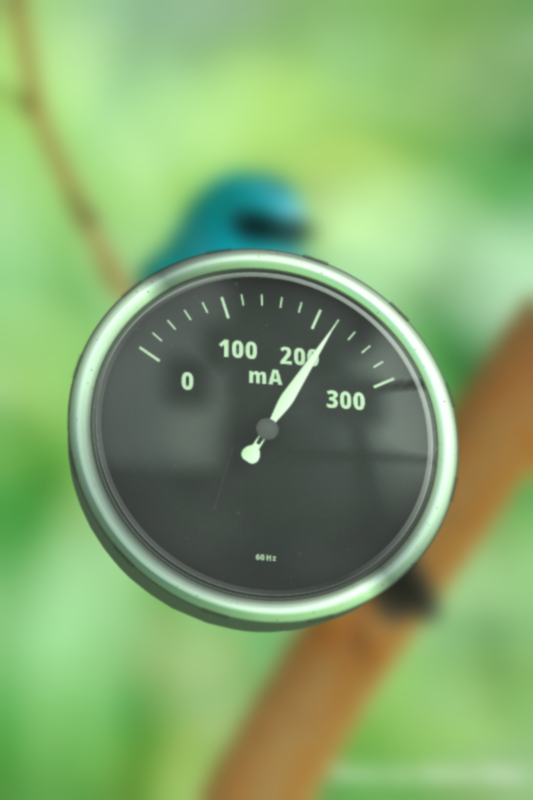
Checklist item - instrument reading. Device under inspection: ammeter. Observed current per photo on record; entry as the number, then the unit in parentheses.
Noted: 220 (mA)
